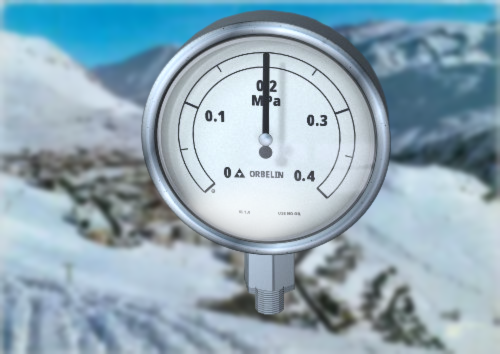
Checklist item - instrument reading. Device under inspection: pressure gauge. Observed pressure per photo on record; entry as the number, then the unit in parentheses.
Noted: 0.2 (MPa)
